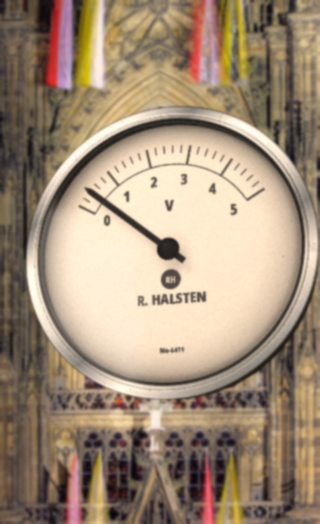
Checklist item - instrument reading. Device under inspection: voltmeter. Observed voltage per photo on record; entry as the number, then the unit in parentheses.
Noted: 0.4 (V)
